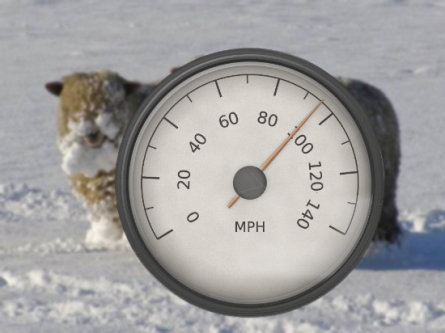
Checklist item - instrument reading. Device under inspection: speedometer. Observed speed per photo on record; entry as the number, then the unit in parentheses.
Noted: 95 (mph)
